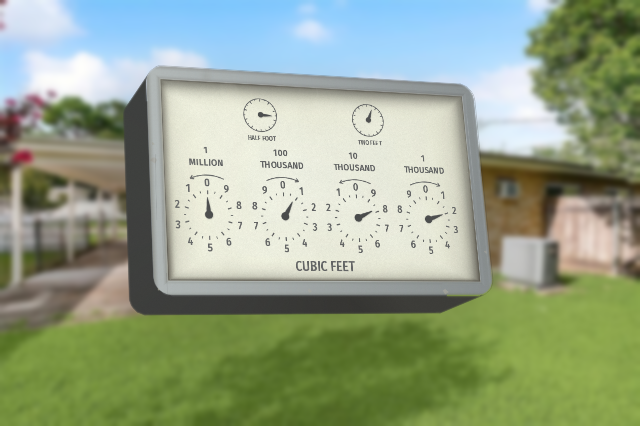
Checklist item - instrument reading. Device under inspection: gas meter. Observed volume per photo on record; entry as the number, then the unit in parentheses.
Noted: 8200 (ft³)
